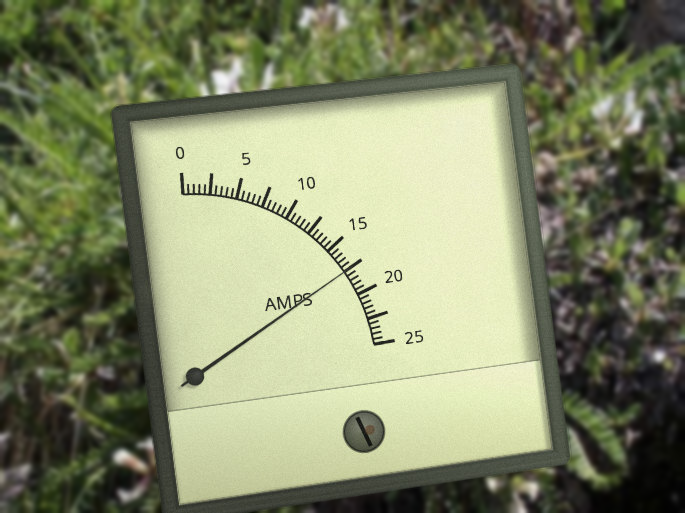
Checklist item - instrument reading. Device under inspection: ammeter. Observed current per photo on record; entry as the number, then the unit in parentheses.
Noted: 17.5 (A)
